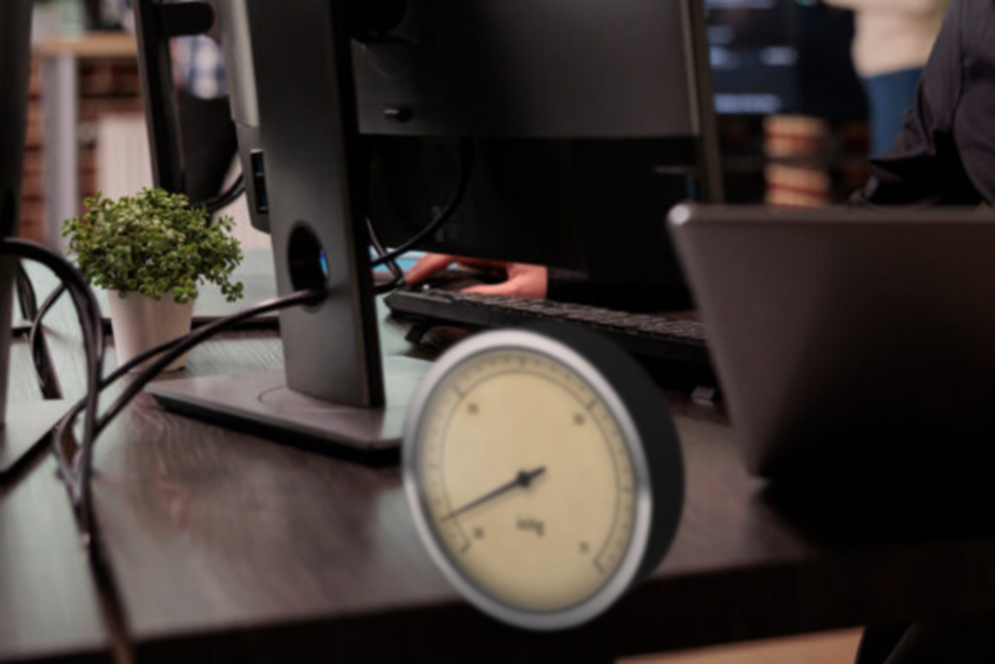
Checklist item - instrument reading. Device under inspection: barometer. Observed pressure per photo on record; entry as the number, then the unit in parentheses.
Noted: 28.2 (inHg)
